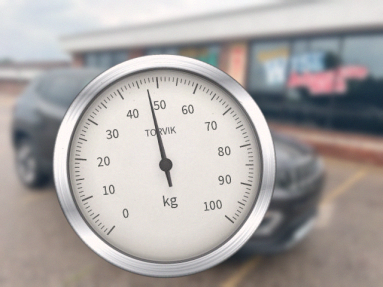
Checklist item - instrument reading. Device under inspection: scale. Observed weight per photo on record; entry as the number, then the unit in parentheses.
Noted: 47 (kg)
